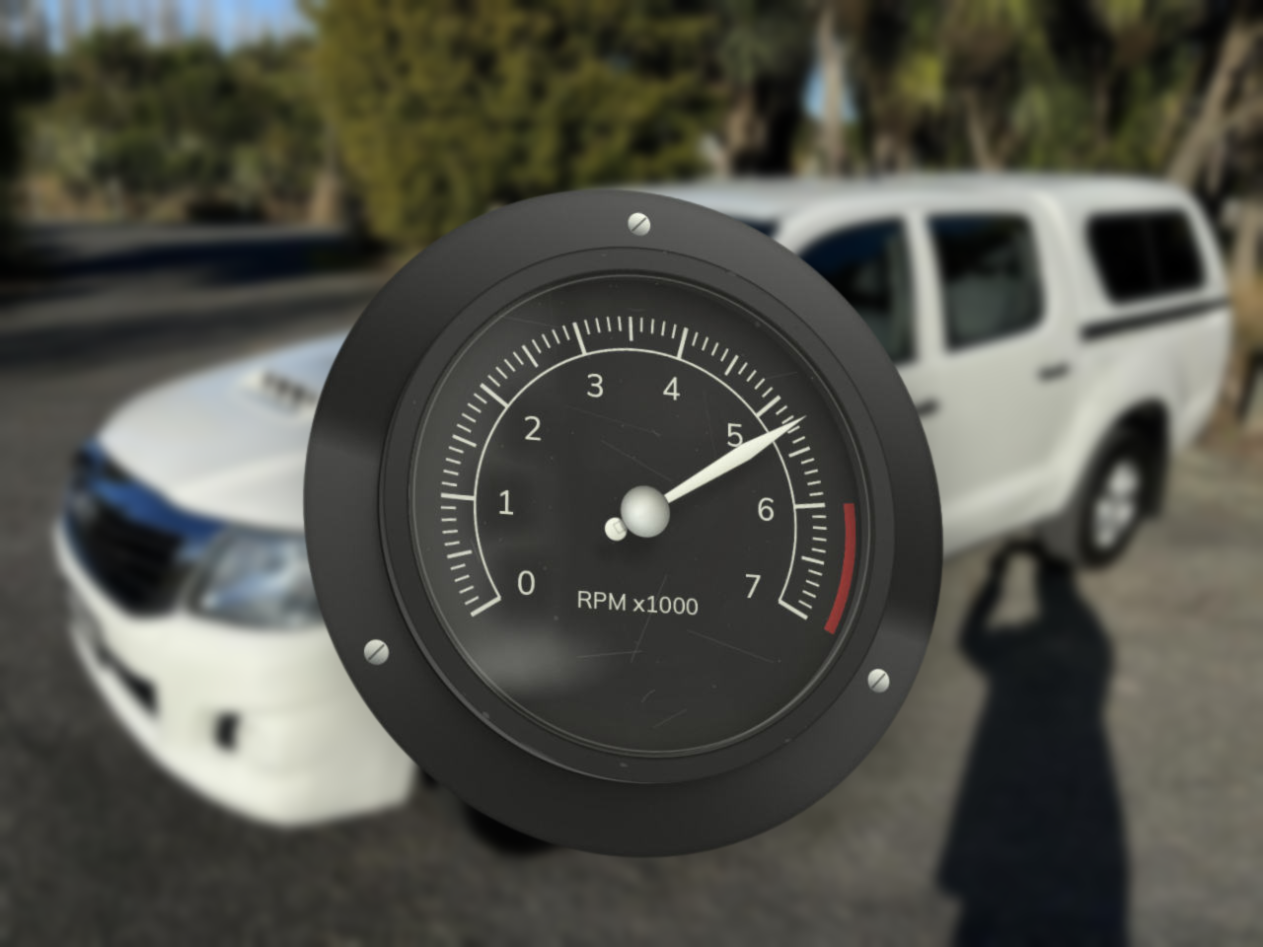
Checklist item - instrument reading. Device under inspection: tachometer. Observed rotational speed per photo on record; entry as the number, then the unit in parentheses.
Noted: 5250 (rpm)
